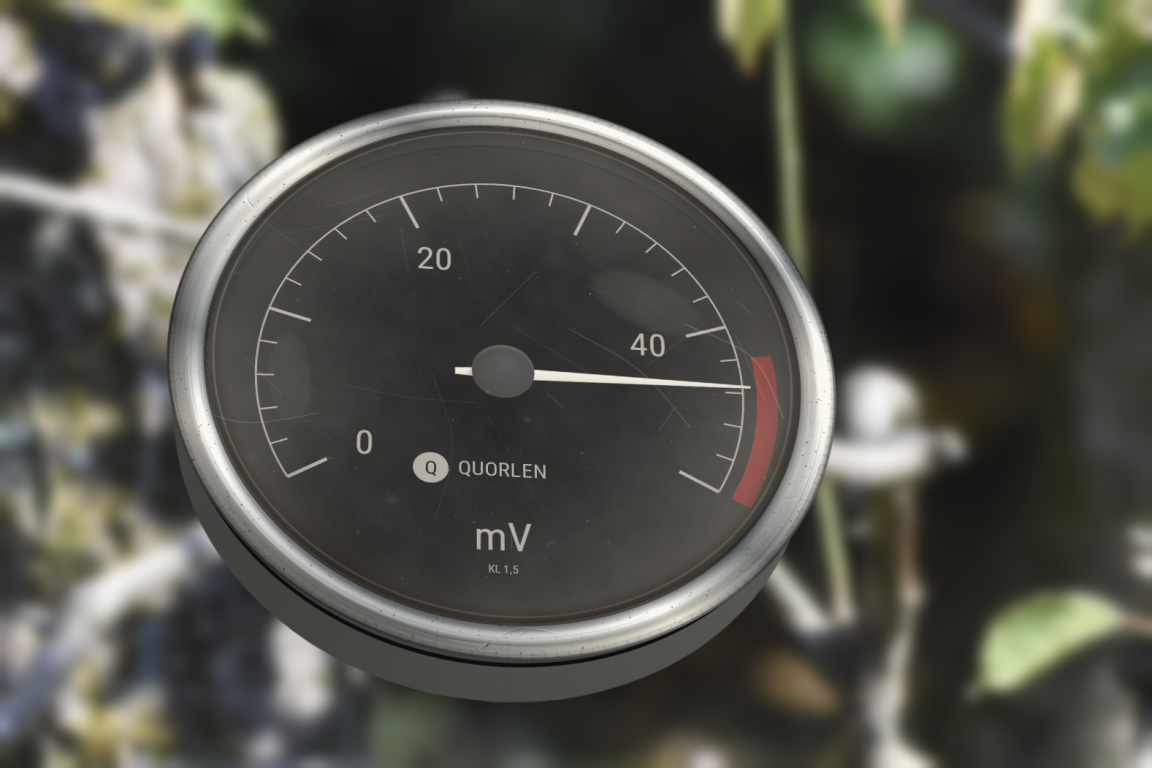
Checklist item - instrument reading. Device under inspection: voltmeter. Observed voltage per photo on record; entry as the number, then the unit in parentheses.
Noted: 44 (mV)
